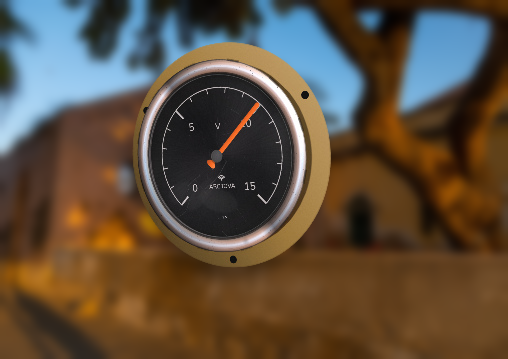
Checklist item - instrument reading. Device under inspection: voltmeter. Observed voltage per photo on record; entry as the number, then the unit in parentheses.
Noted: 10 (V)
